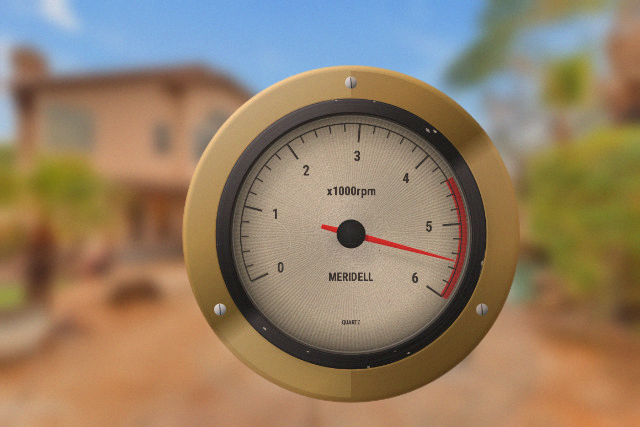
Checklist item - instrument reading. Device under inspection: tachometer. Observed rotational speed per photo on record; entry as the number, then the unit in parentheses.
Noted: 5500 (rpm)
